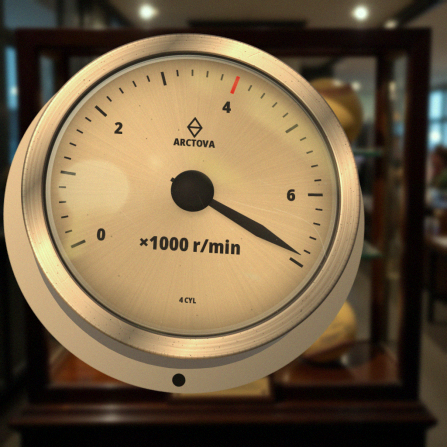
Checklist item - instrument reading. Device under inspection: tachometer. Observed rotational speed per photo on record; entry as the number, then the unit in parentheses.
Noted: 6900 (rpm)
